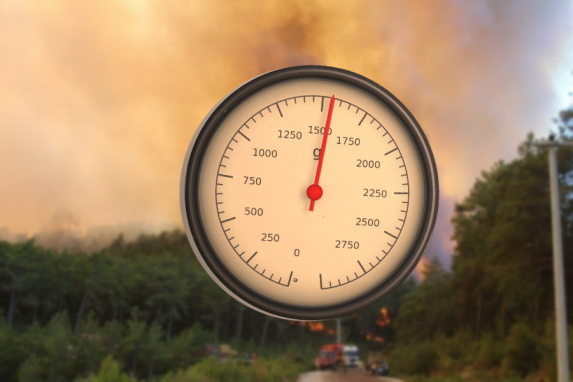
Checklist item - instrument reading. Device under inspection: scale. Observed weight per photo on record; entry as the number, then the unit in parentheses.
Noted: 1550 (g)
